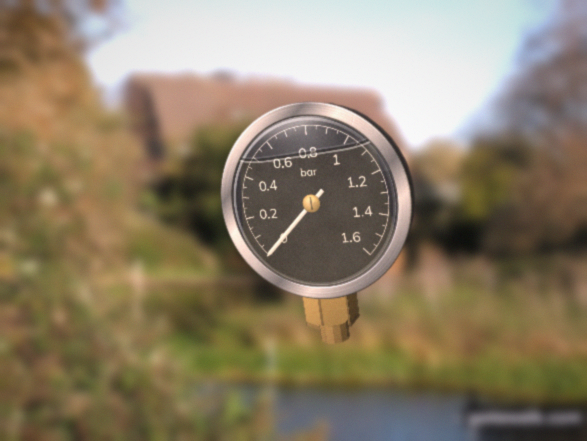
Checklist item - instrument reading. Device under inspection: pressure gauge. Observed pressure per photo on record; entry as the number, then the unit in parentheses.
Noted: 0 (bar)
